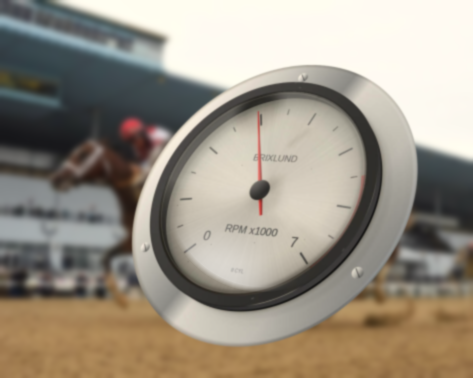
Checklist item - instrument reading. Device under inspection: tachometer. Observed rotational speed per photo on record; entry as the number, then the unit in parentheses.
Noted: 3000 (rpm)
